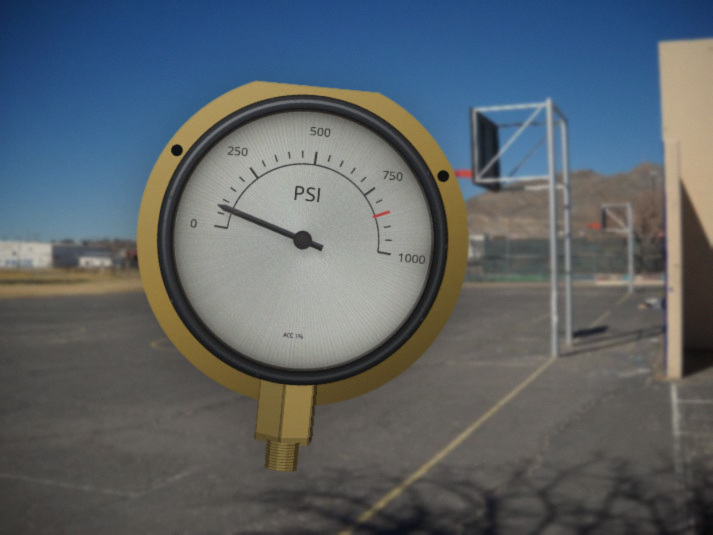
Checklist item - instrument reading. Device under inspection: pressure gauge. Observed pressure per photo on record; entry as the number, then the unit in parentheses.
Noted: 75 (psi)
